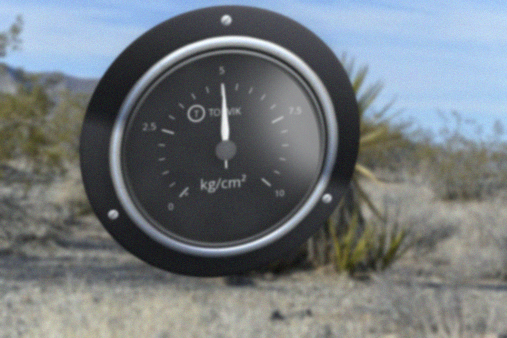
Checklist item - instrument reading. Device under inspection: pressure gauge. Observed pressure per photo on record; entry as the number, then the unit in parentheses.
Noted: 5 (kg/cm²)
